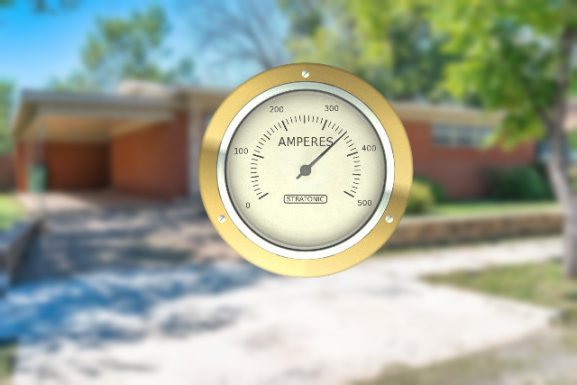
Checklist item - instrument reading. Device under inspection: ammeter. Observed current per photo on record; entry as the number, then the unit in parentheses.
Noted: 350 (A)
